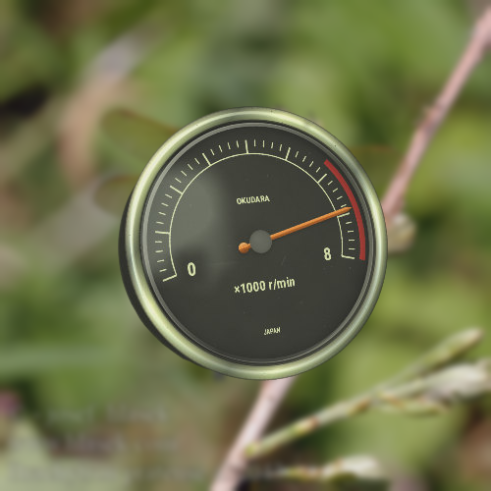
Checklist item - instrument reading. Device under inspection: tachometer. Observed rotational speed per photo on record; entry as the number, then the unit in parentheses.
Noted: 6900 (rpm)
